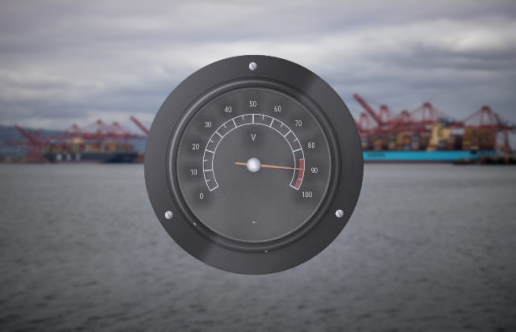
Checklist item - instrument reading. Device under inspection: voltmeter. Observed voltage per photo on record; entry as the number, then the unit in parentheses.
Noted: 90 (V)
